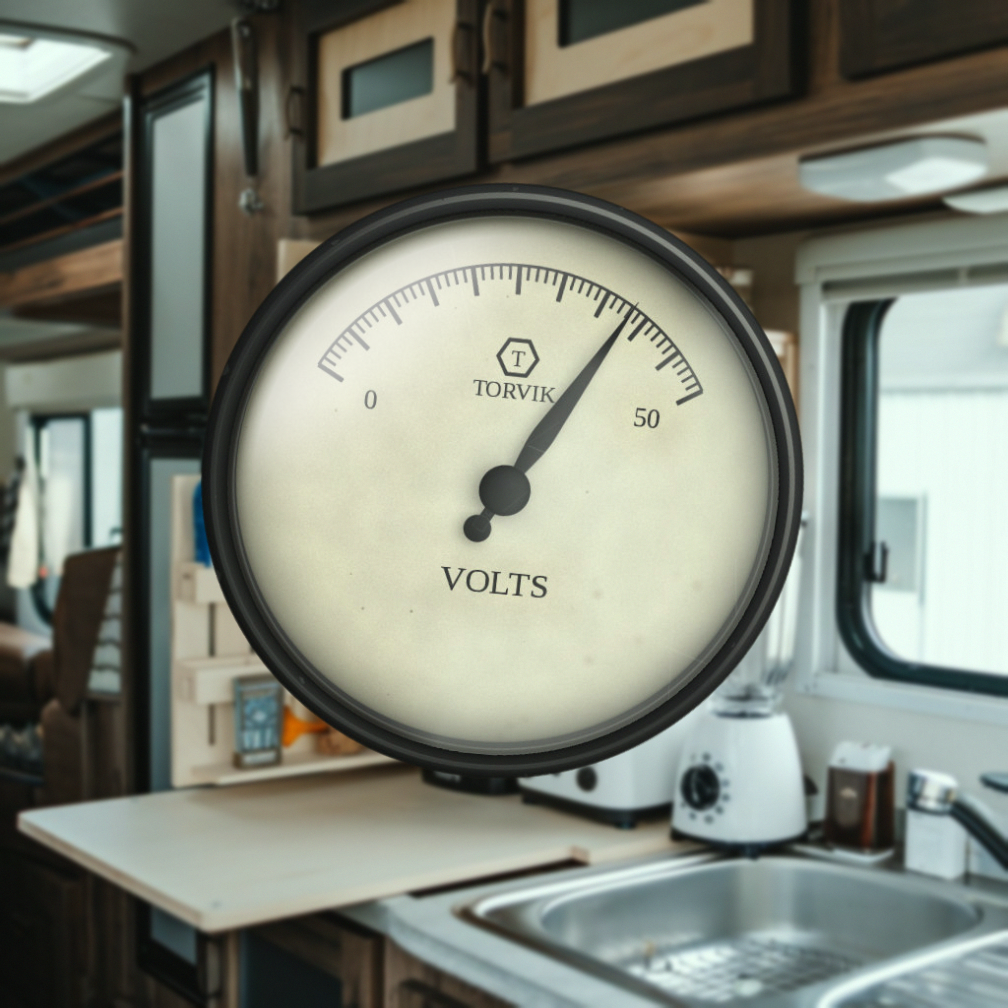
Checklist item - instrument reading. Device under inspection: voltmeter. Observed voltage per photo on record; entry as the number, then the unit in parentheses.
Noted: 38 (V)
